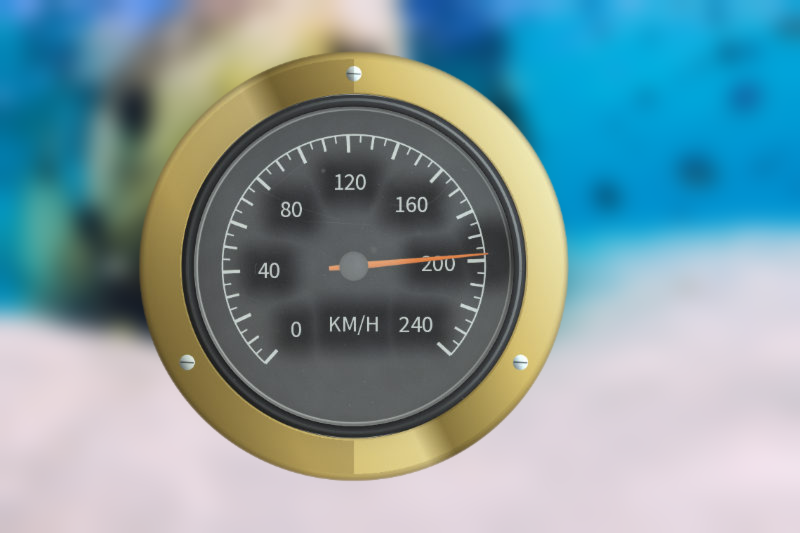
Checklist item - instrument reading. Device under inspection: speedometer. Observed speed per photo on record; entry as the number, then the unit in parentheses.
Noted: 197.5 (km/h)
